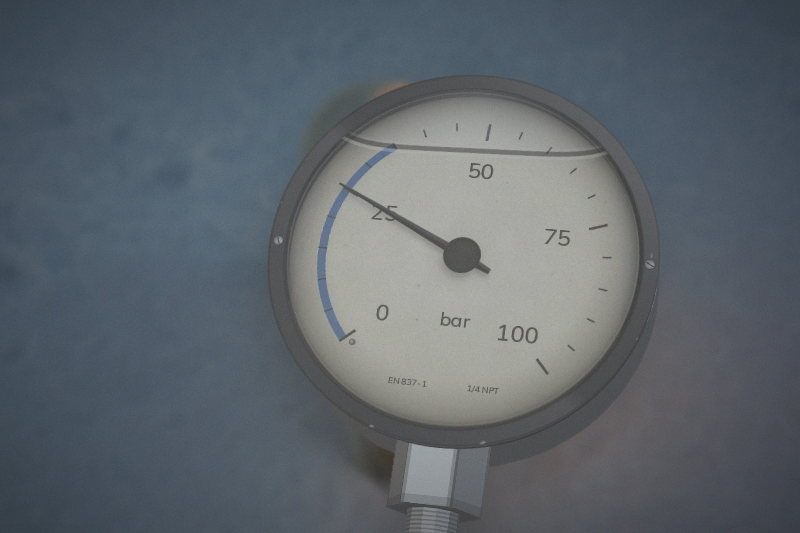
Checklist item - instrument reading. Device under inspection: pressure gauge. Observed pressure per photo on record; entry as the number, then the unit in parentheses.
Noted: 25 (bar)
